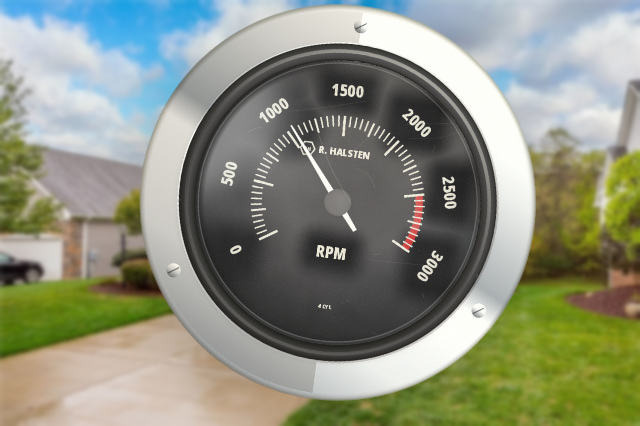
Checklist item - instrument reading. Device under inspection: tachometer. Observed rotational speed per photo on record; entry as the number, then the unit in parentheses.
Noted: 1050 (rpm)
